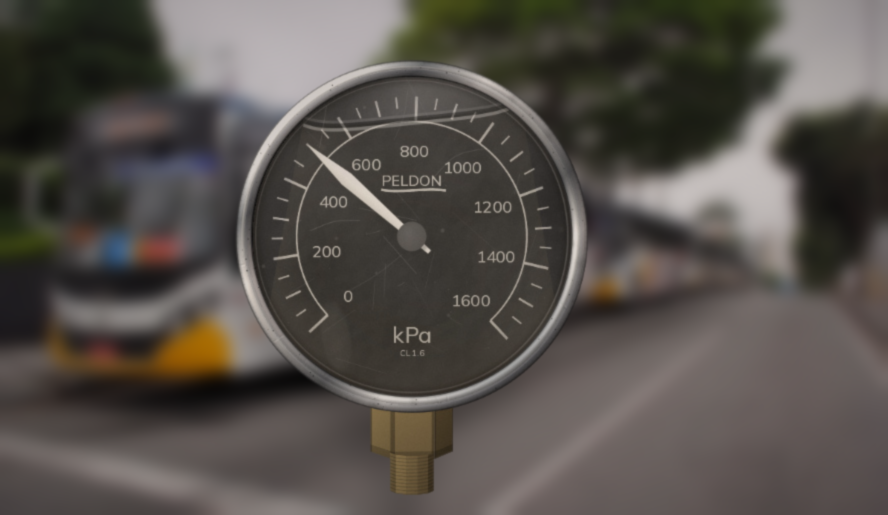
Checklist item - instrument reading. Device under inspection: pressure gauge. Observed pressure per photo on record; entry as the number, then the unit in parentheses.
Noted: 500 (kPa)
